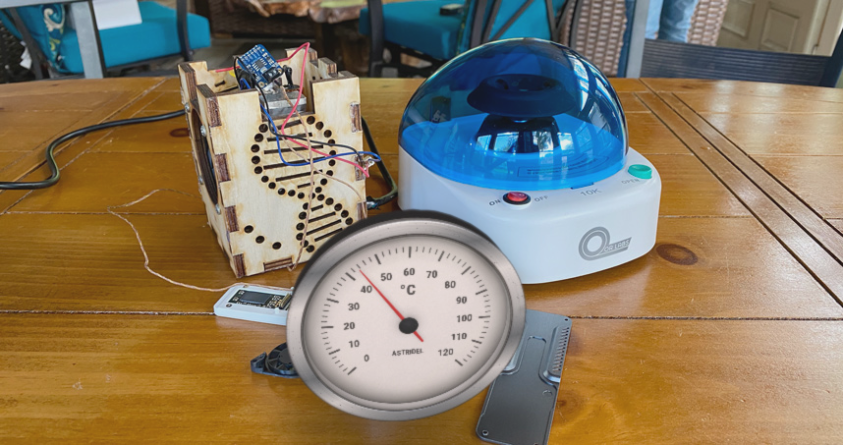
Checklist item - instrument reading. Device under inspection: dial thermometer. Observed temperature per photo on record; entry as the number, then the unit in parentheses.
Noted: 44 (°C)
